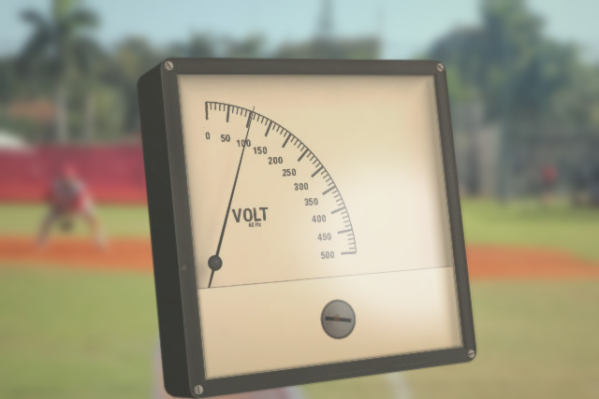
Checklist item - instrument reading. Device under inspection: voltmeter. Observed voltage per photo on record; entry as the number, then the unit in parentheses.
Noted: 100 (V)
